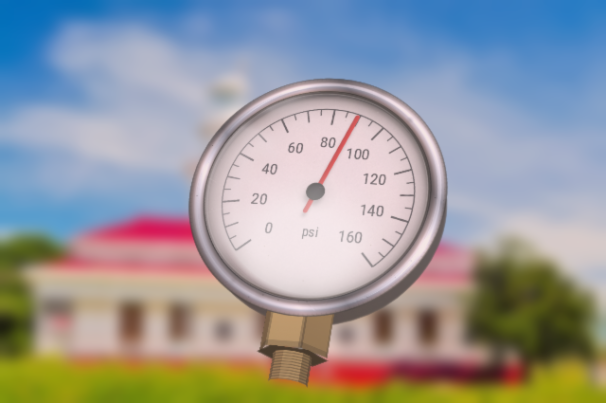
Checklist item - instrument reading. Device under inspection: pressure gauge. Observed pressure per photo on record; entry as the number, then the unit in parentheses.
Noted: 90 (psi)
